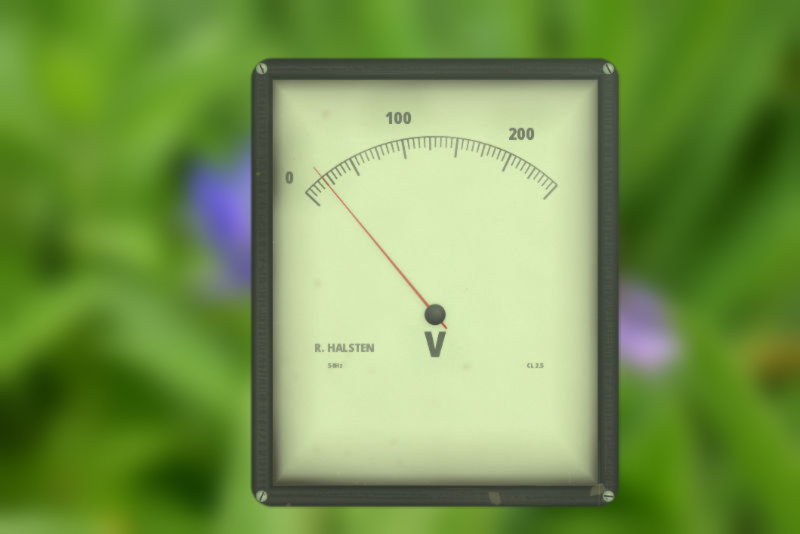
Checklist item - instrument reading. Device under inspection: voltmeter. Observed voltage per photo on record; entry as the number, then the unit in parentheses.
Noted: 20 (V)
